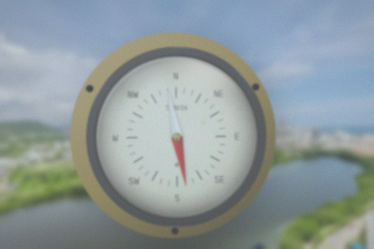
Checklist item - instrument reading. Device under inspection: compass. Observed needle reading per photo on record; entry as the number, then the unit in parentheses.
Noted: 170 (°)
